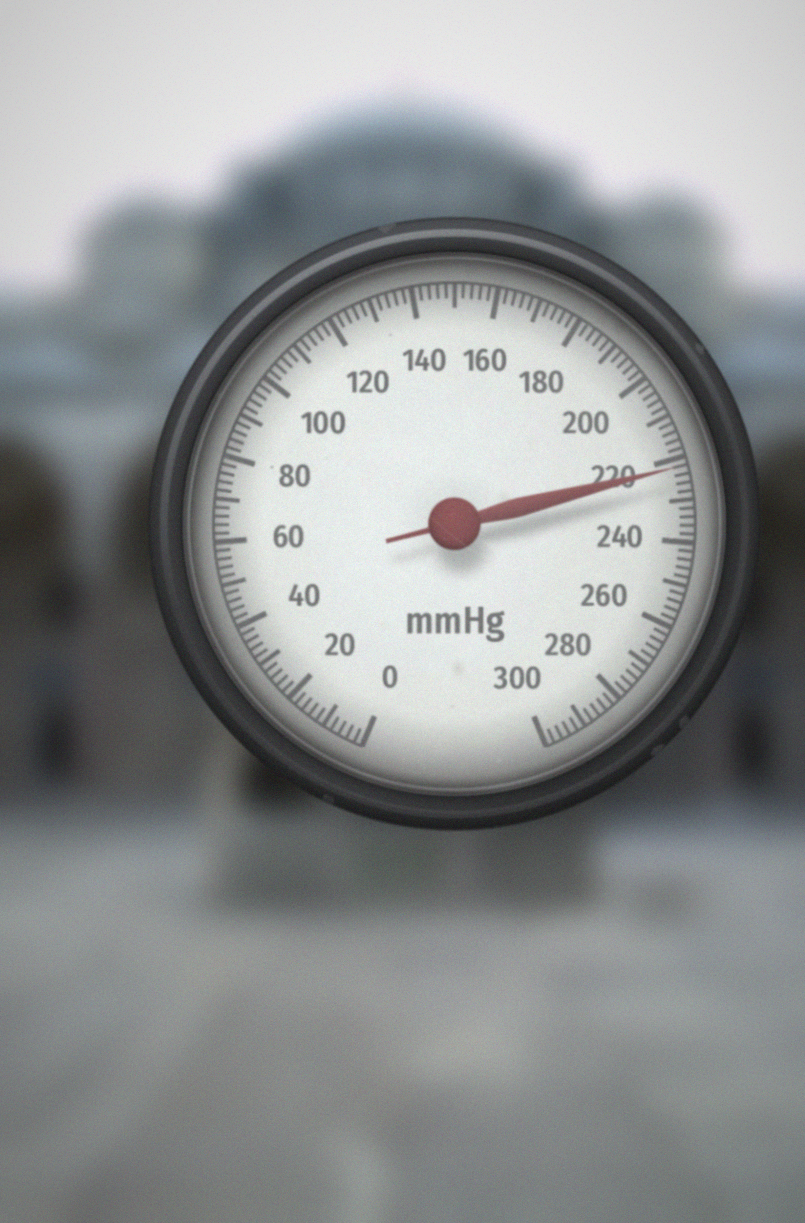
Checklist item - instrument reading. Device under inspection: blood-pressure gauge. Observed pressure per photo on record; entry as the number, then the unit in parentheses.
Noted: 222 (mmHg)
